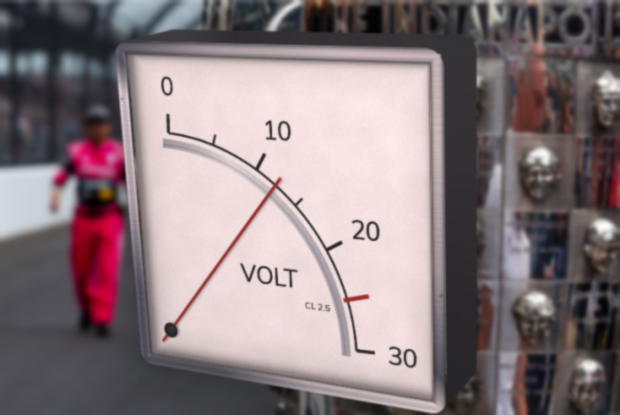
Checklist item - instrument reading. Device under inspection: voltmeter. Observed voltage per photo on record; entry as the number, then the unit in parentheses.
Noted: 12.5 (V)
